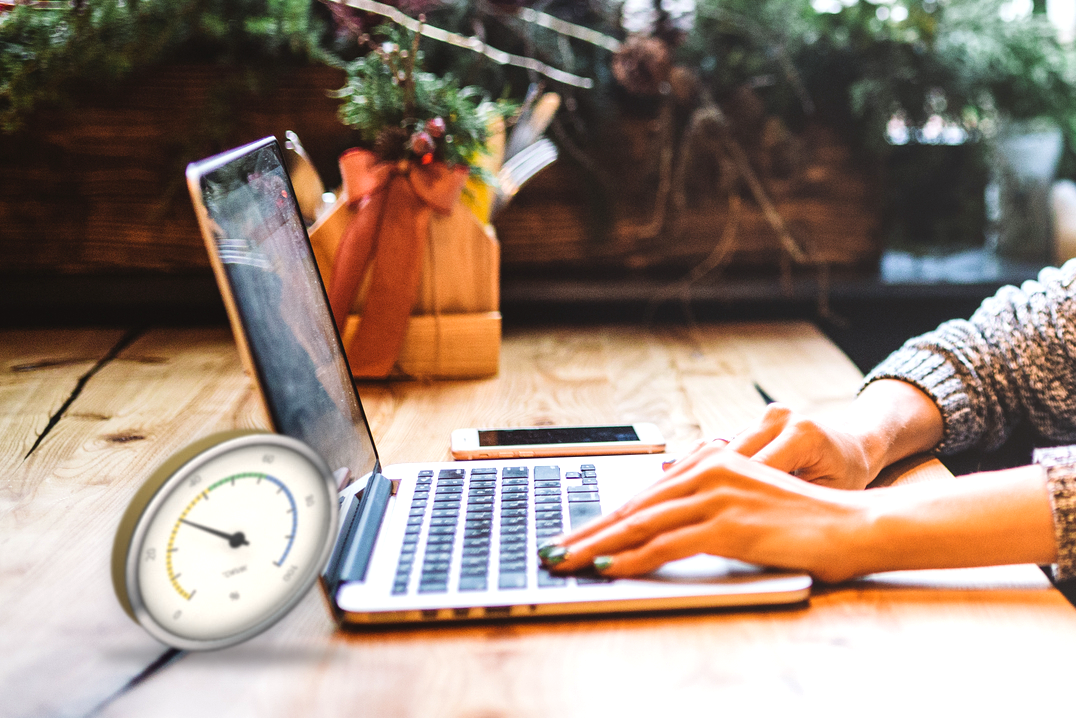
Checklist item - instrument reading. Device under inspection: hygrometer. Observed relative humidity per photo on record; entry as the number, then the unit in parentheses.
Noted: 30 (%)
